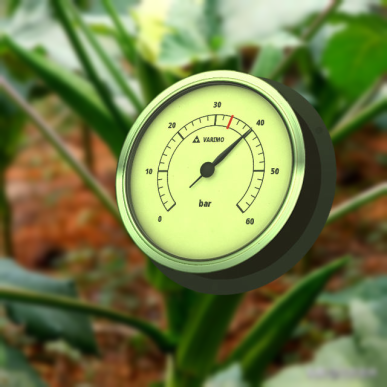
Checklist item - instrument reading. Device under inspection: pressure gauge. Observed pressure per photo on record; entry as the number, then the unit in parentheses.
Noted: 40 (bar)
